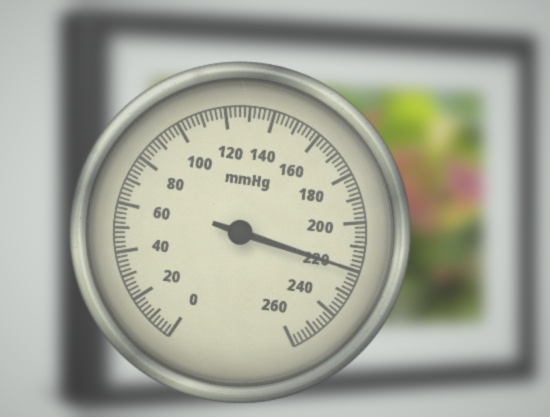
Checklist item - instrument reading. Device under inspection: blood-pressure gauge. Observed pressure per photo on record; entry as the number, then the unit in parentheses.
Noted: 220 (mmHg)
